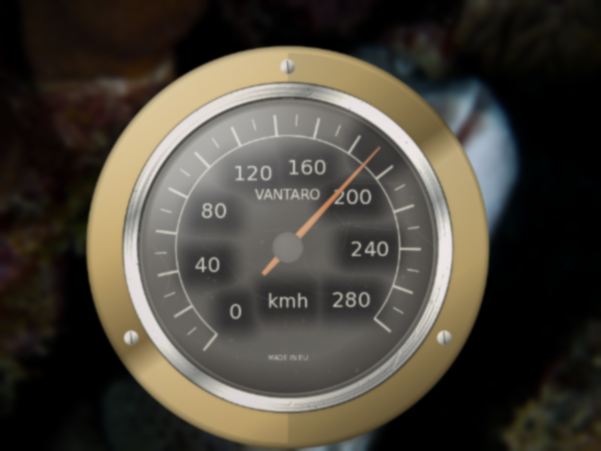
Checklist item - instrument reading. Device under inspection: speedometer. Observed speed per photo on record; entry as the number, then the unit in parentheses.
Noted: 190 (km/h)
